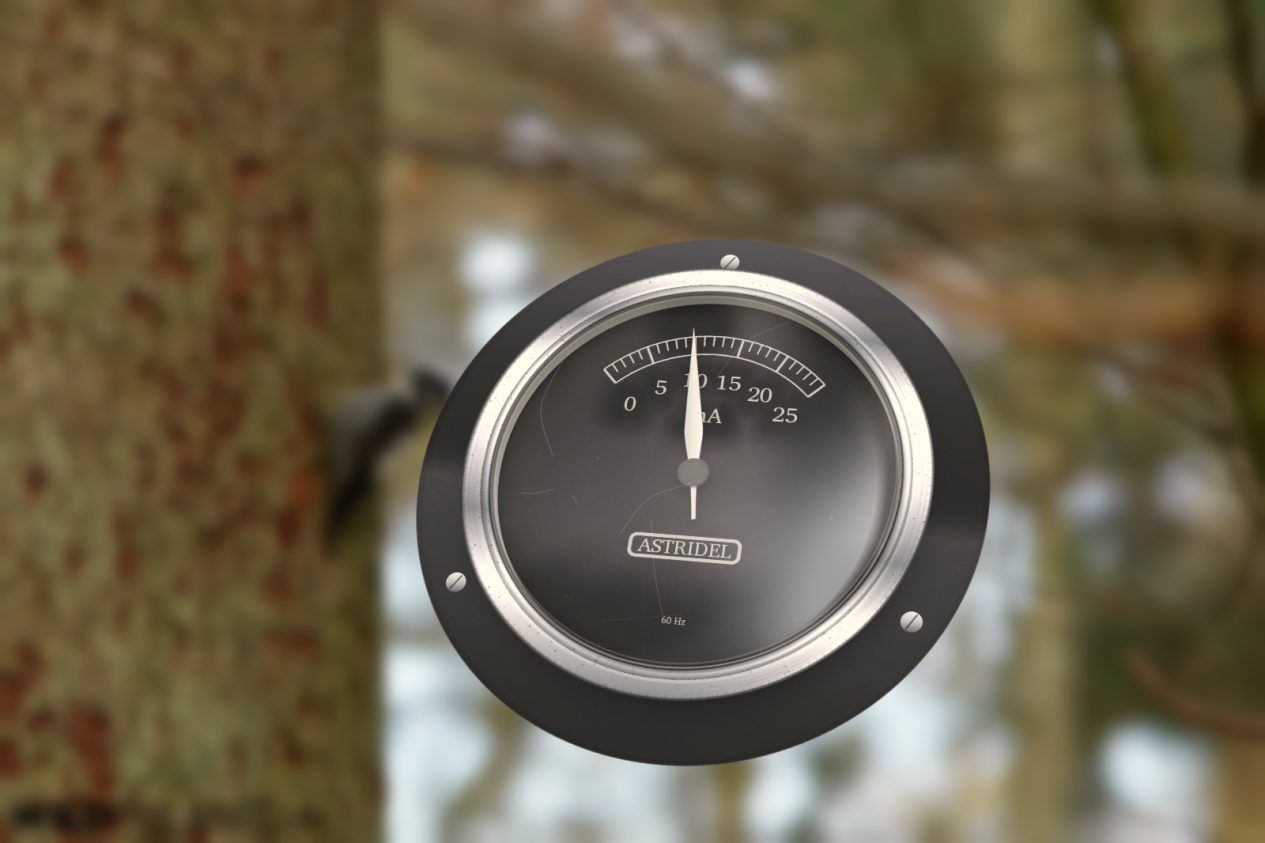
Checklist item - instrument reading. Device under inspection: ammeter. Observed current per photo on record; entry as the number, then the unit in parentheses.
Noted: 10 (mA)
